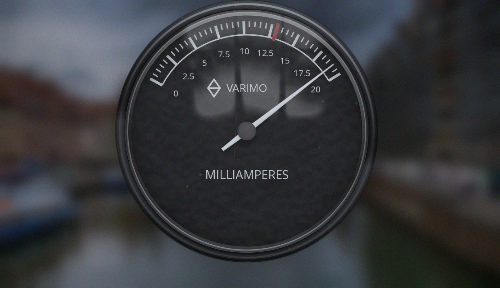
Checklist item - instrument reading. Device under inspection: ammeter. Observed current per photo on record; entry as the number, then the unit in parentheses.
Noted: 19 (mA)
